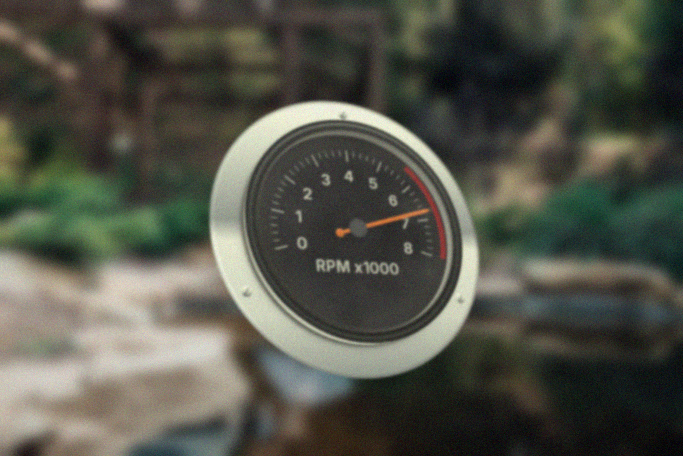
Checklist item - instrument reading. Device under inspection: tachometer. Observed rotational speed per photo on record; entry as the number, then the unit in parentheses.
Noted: 6800 (rpm)
